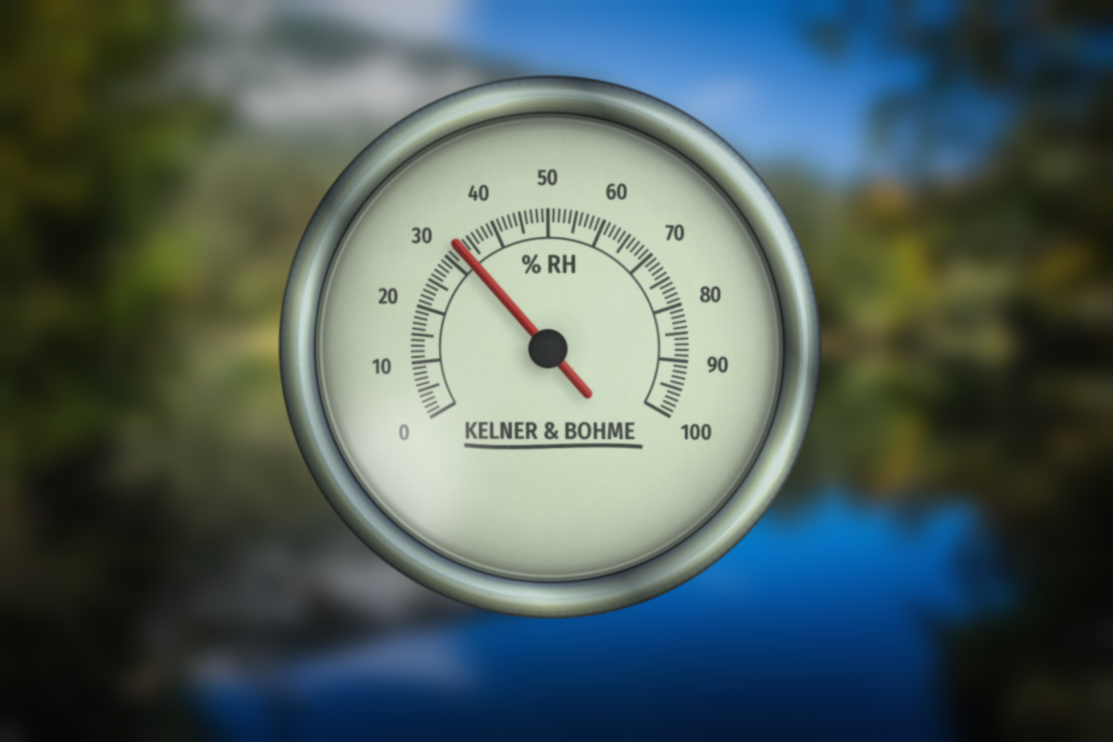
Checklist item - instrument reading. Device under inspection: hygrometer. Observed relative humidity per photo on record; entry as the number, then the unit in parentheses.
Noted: 33 (%)
